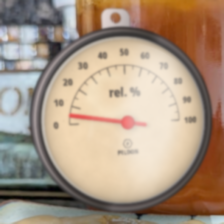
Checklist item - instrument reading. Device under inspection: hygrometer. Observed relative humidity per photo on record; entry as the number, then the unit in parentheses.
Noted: 5 (%)
